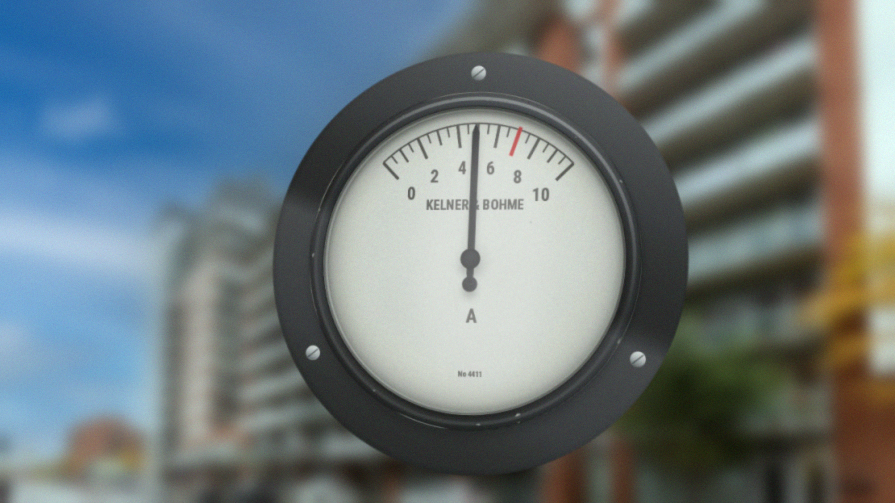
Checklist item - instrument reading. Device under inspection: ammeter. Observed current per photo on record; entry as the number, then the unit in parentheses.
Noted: 5 (A)
